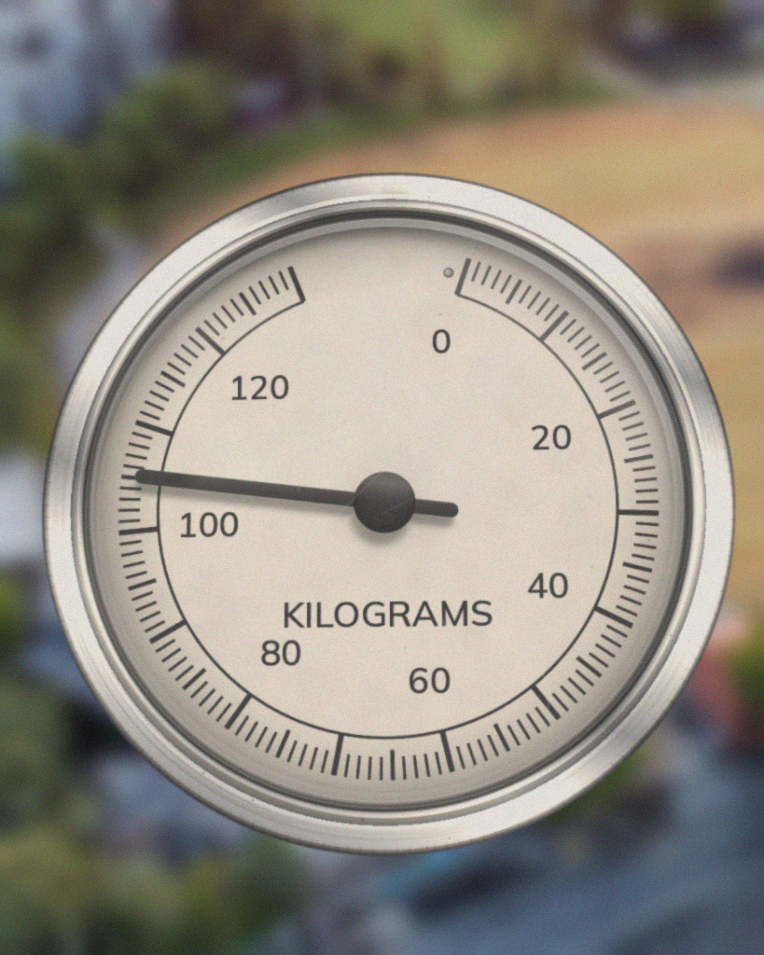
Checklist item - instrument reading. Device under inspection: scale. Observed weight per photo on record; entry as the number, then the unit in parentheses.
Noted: 105 (kg)
